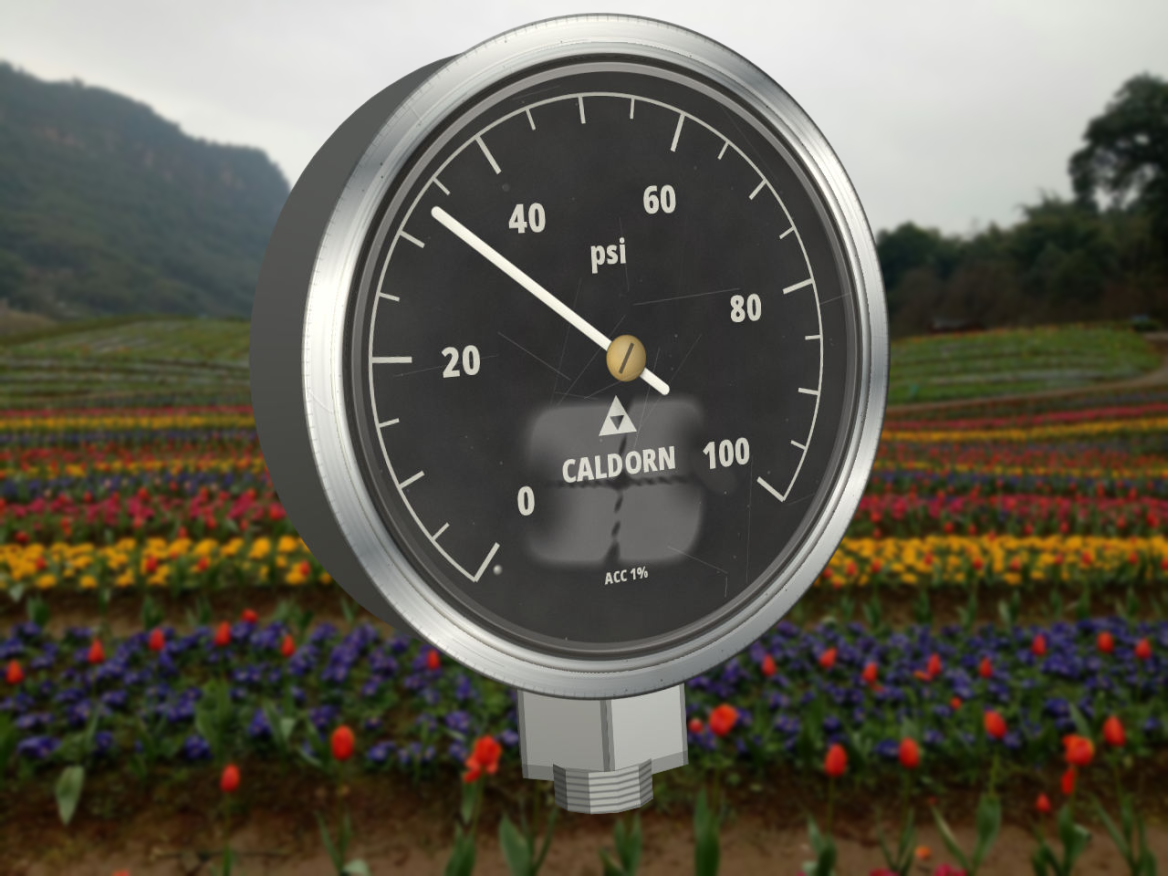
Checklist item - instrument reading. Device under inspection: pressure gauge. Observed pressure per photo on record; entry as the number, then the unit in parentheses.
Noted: 32.5 (psi)
